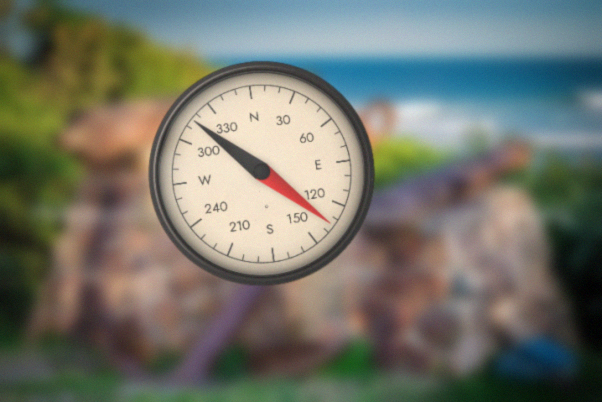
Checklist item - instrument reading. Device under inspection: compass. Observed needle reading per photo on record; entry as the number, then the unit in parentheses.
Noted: 135 (°)
